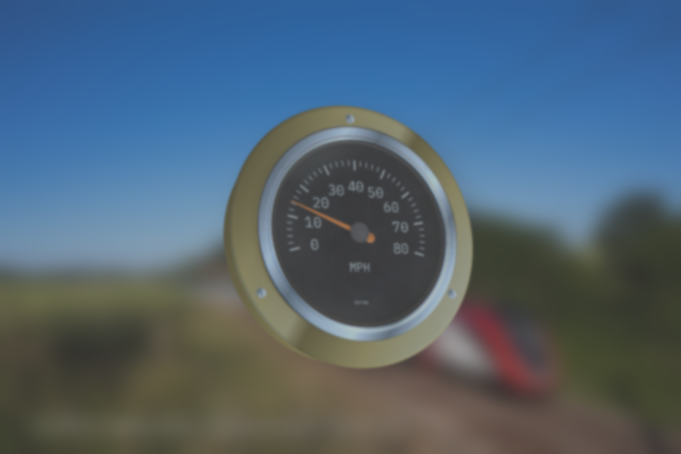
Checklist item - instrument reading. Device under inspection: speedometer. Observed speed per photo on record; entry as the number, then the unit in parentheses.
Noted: 14 (mph)
